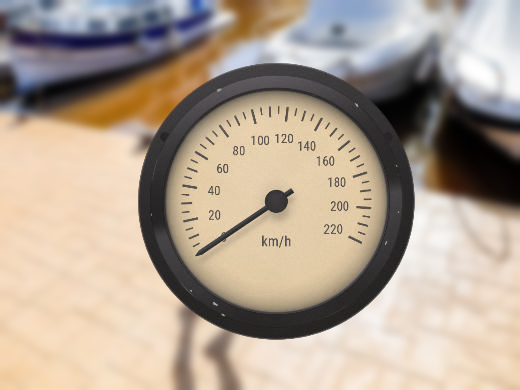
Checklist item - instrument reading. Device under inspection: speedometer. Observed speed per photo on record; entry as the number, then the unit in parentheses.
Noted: 0 (km/h)
